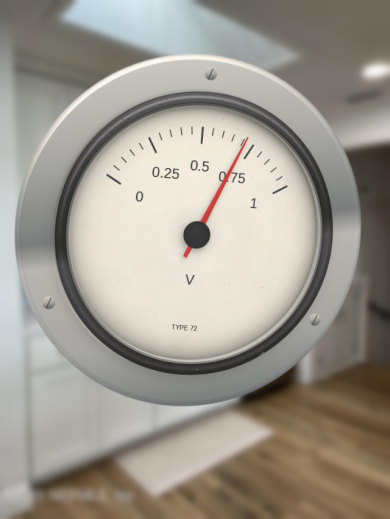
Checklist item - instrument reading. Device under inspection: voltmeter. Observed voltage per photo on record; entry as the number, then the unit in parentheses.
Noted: 0.7 (V)
